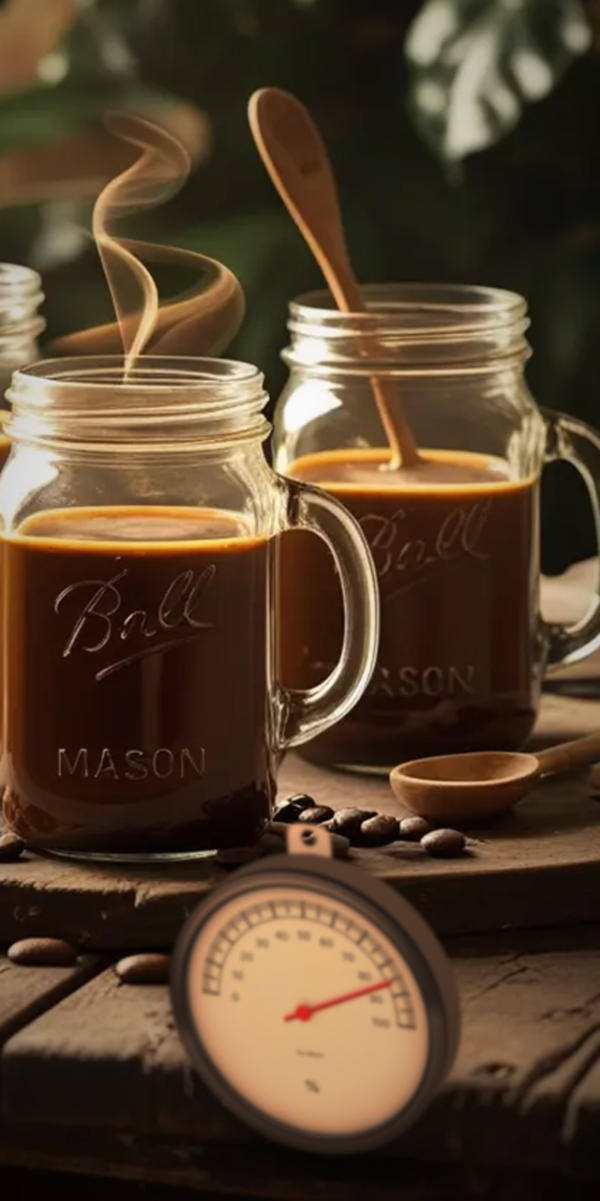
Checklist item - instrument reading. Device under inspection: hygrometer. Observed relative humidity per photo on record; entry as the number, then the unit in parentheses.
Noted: 85 (%)
